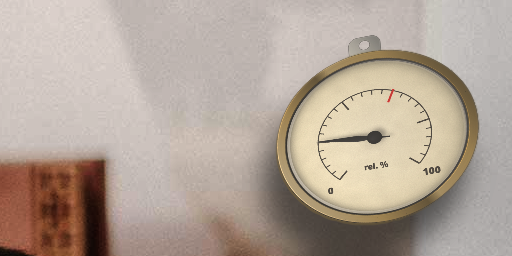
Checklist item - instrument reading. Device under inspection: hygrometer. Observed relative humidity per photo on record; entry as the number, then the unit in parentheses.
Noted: 20 (%)
